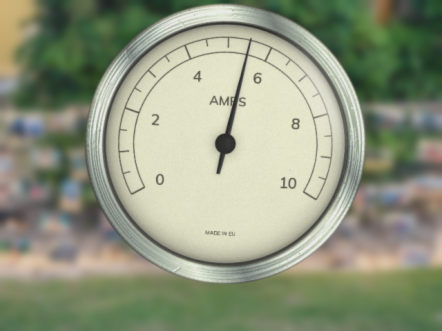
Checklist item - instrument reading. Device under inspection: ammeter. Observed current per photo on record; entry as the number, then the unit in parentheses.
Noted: 5.5 (A)
